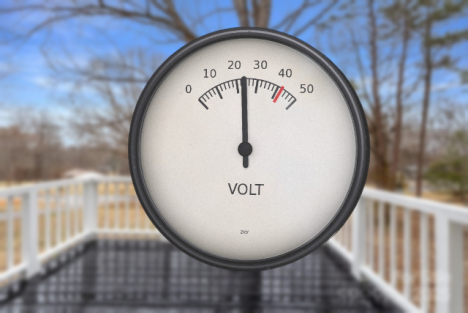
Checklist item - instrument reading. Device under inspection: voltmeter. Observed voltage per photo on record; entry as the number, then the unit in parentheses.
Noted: 24 (V)
